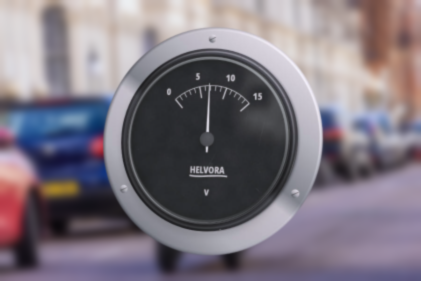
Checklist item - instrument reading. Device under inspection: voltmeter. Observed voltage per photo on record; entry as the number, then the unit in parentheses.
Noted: 7 (V)
